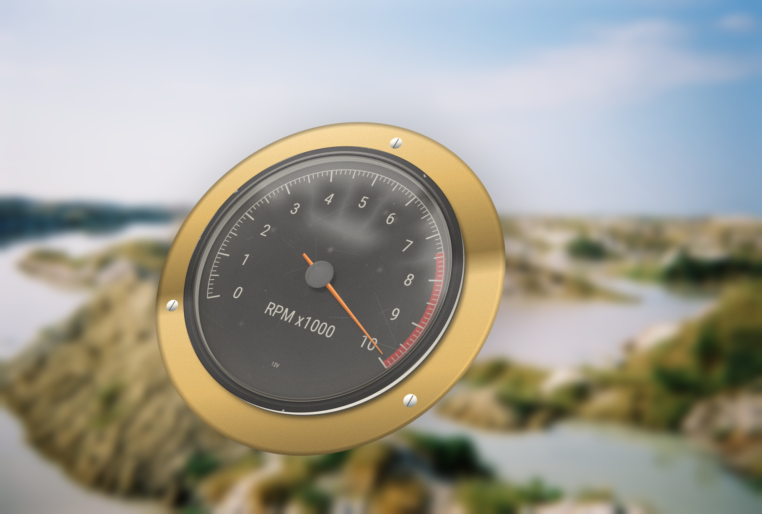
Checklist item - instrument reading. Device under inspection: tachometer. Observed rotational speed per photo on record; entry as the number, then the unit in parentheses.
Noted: 9900 (rpm)
